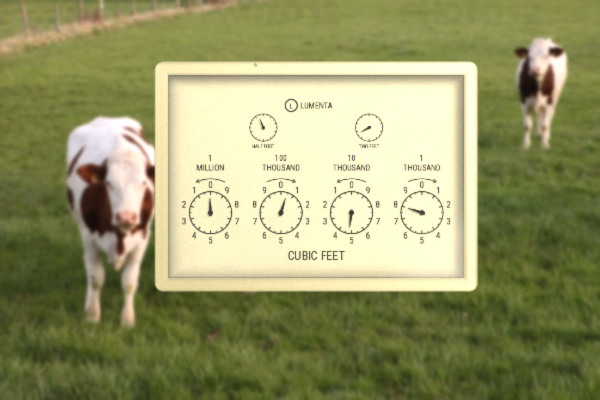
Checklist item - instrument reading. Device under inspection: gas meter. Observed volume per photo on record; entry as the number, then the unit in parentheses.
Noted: 4800 (ft³)
